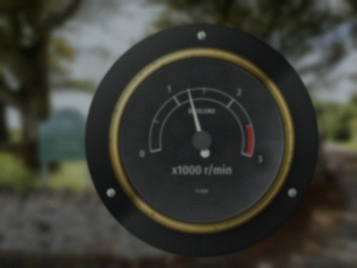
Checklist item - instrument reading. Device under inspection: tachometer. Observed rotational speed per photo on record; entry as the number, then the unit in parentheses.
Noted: 1250 (rpm)
